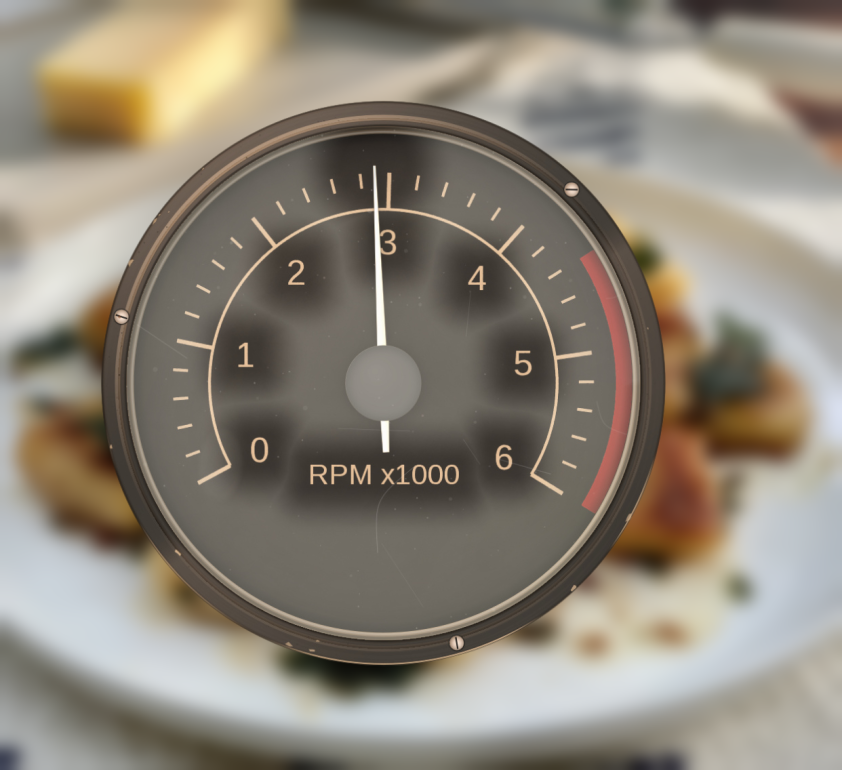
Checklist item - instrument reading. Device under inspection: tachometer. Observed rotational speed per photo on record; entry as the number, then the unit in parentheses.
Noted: 2900 (rpm)
